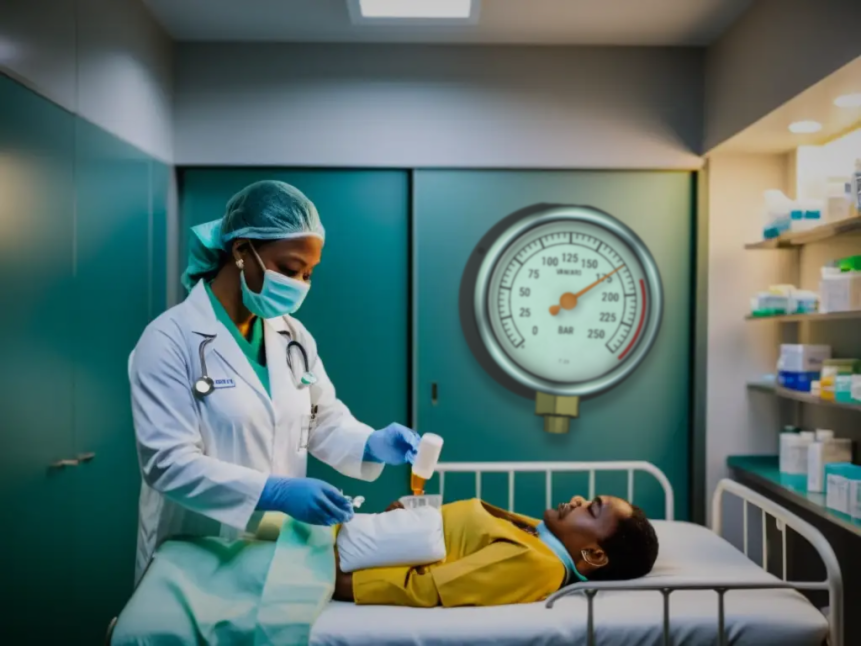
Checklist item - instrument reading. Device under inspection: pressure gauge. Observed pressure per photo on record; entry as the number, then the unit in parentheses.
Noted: 175 (bar)
